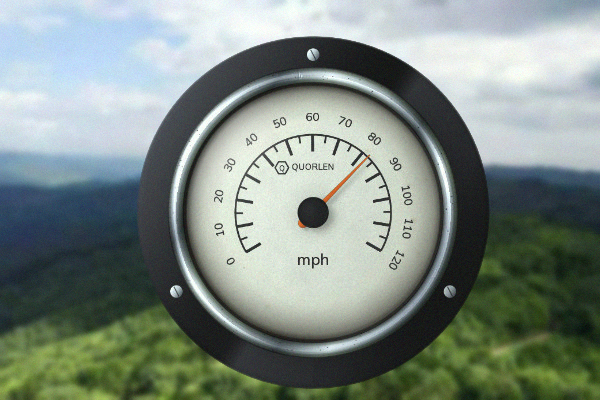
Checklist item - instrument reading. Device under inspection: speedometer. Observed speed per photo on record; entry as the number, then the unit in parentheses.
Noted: 82.5 (mph)
